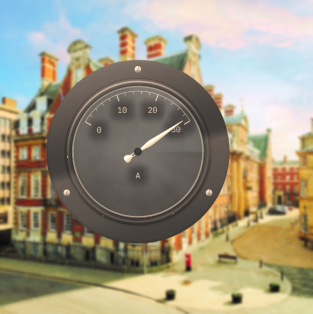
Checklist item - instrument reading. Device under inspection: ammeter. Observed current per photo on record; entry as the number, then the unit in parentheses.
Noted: 29 (A)
